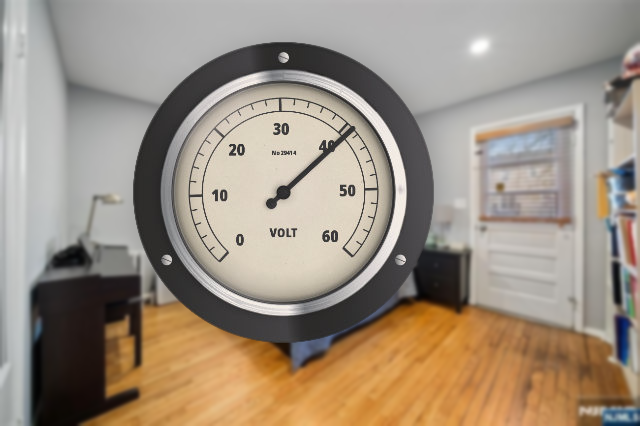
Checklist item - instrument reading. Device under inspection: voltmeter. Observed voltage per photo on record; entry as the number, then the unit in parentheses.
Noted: 41 (V)
